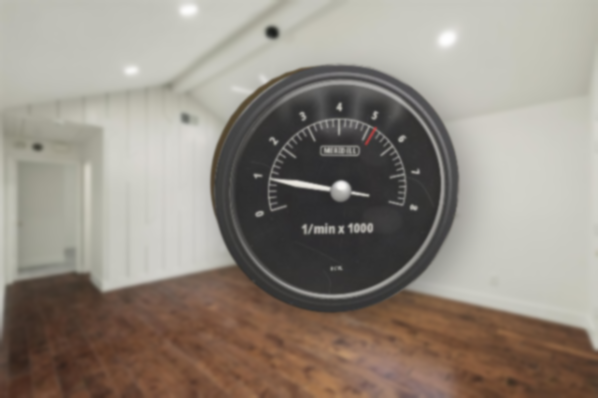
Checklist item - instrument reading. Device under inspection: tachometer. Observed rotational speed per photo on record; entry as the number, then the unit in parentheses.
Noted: 1000 (rpm)
